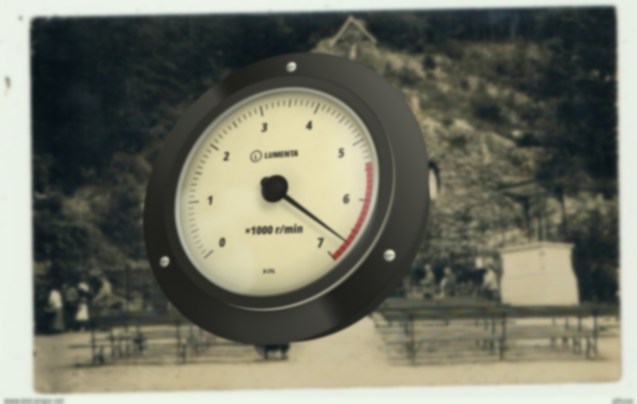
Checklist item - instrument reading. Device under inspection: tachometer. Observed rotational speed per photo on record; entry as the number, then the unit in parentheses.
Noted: 6700 (rpm)
